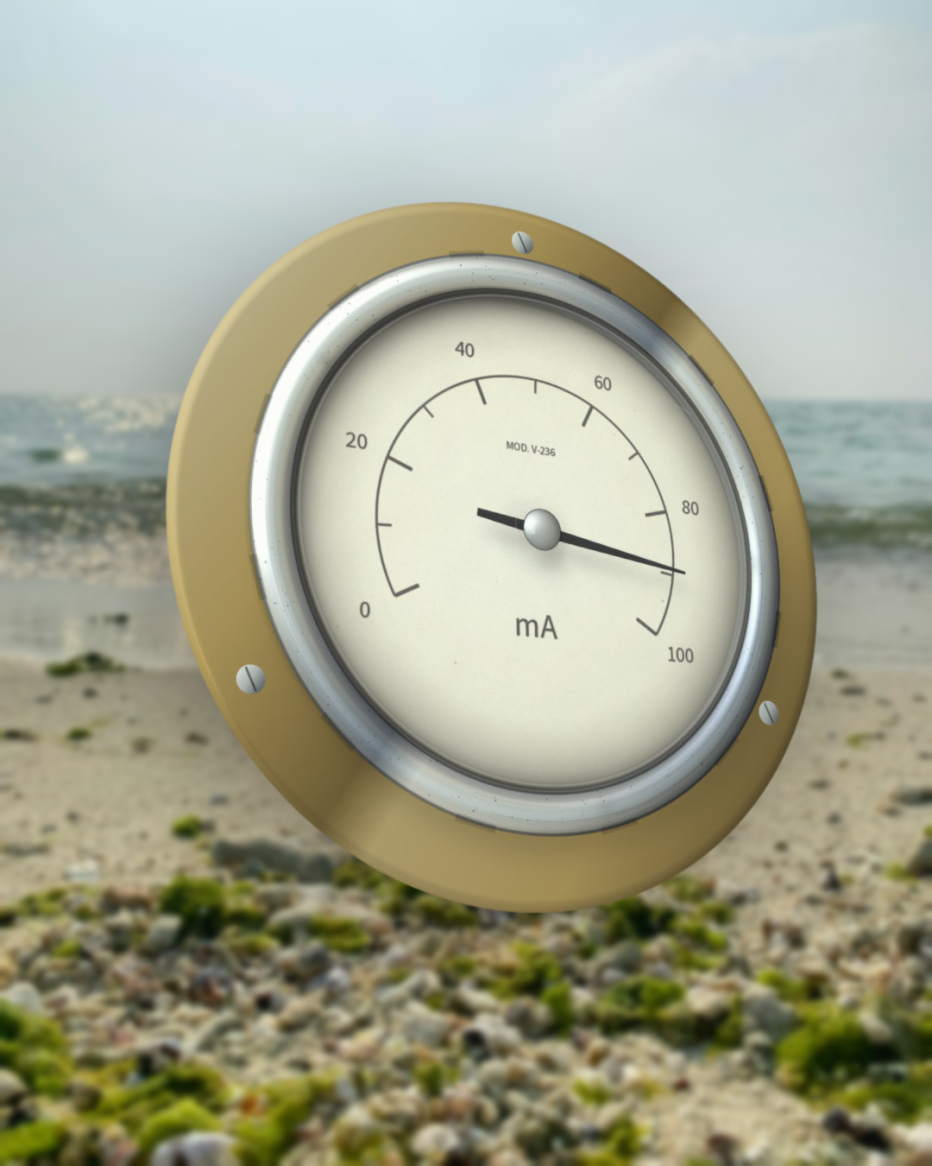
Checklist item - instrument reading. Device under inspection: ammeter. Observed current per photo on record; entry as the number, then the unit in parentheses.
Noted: 90 (mA)
